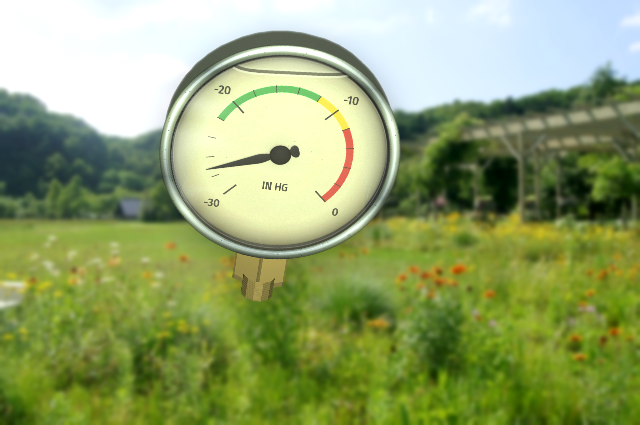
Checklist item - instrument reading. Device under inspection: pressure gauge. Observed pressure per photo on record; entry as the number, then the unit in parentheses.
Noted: -27 (inHg)
